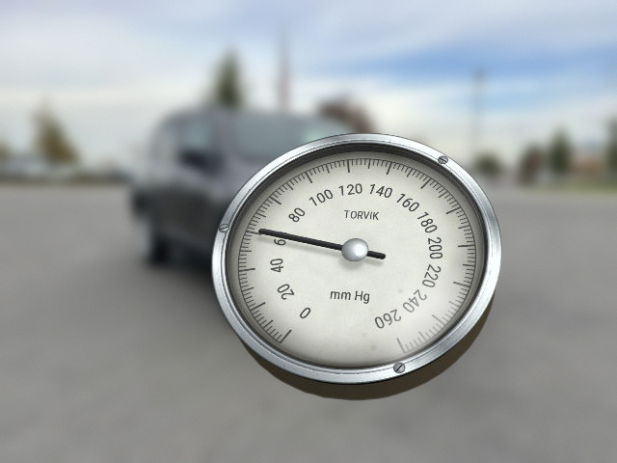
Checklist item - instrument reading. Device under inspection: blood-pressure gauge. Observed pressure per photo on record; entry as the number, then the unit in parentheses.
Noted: 60 (mmHg)
